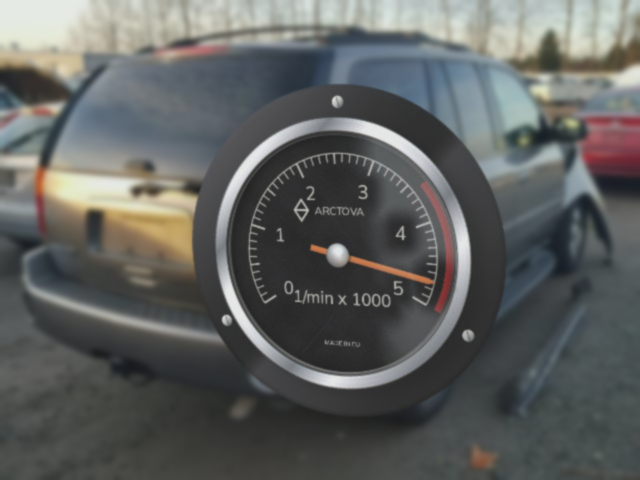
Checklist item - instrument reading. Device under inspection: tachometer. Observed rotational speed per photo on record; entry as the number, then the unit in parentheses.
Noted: 4700 (rpm)
